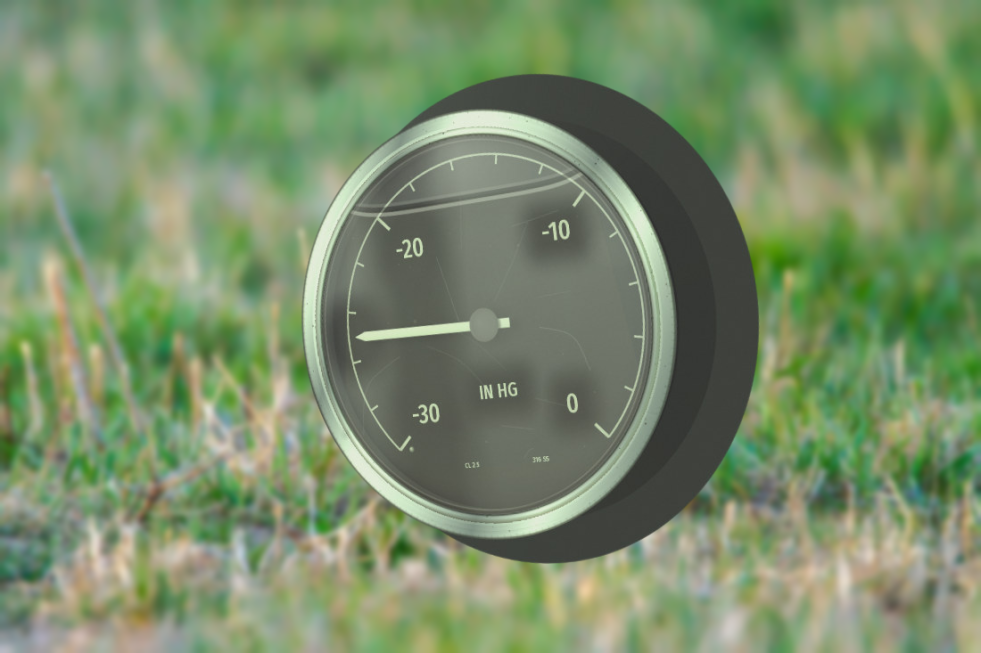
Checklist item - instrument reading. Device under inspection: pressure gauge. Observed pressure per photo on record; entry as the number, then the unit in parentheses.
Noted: -25 (inHg)
